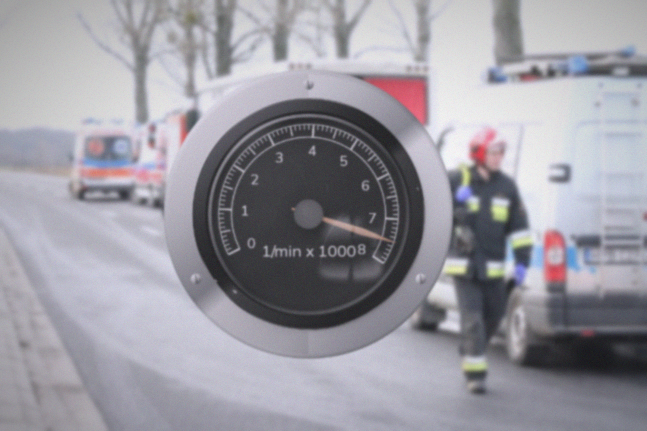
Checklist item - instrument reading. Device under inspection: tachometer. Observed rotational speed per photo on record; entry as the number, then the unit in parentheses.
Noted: 7500 (rpm)
